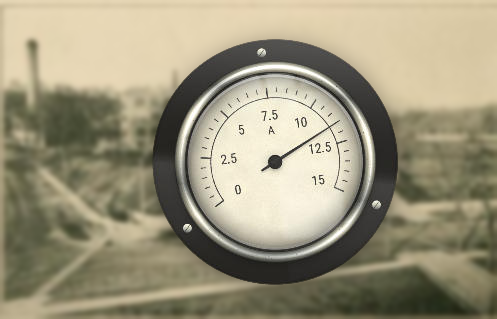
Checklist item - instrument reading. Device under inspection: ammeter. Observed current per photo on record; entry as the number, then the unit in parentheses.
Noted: 11.5 (A)
